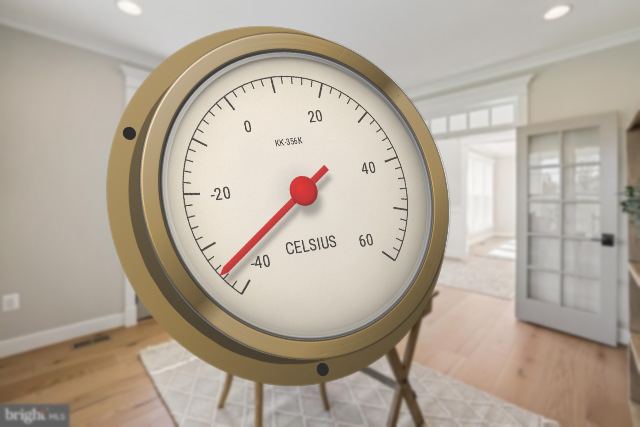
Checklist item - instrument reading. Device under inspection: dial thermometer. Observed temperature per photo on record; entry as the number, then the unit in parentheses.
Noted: -35 (°C)
